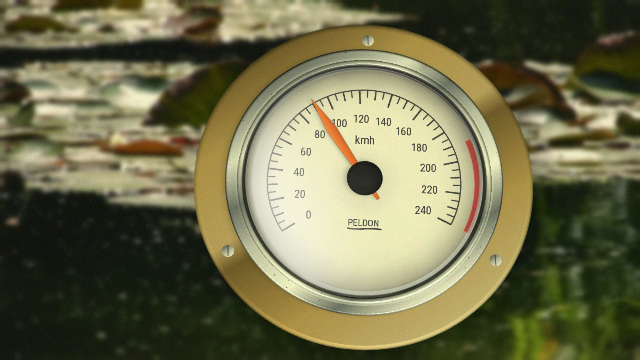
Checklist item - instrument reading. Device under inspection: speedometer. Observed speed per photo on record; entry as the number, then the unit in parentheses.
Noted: 90 (km/h)
